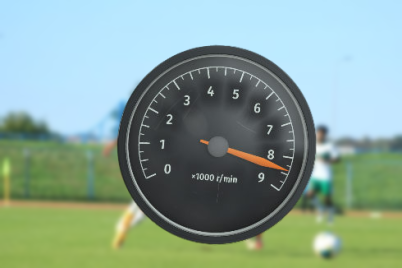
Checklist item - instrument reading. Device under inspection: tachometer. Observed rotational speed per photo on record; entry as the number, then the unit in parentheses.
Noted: 8375 (rpm)
